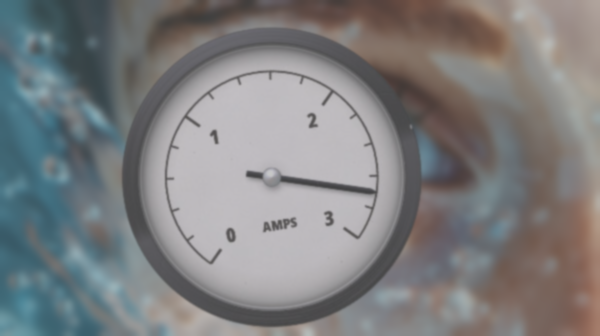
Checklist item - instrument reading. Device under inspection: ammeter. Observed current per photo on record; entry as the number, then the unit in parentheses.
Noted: 2.7 (A)
